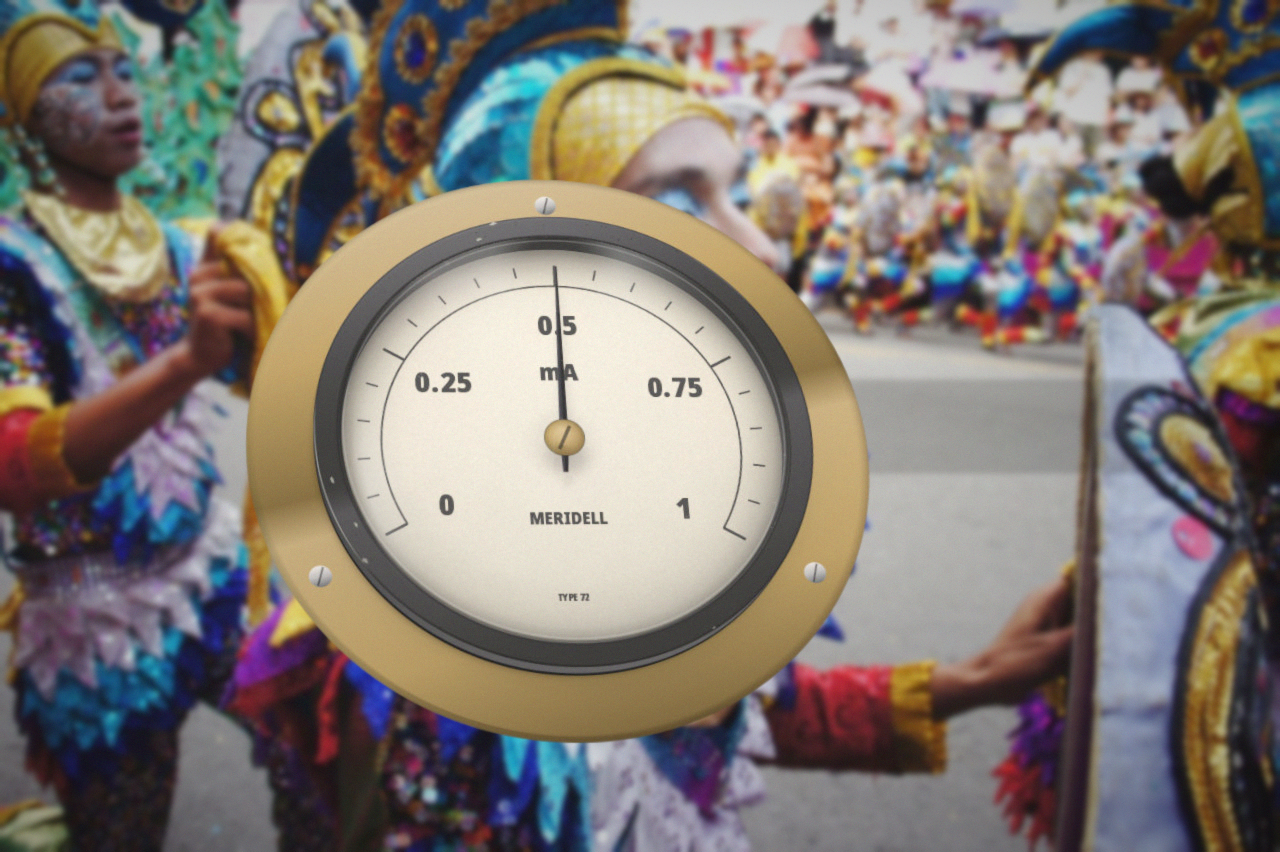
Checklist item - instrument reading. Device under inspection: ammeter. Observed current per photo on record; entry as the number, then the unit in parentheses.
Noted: 0.5 (mA)
